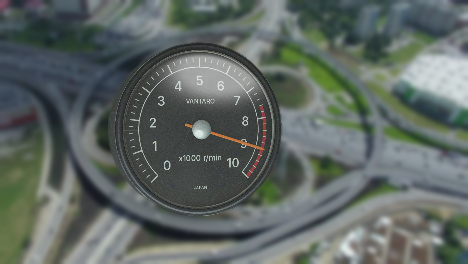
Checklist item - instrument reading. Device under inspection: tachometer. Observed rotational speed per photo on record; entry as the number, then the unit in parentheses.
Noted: 9000 (rpm)
